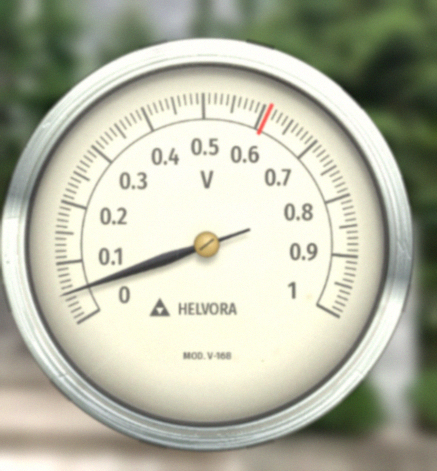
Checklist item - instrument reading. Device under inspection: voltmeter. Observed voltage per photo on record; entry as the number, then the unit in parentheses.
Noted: 0.05 (V)
